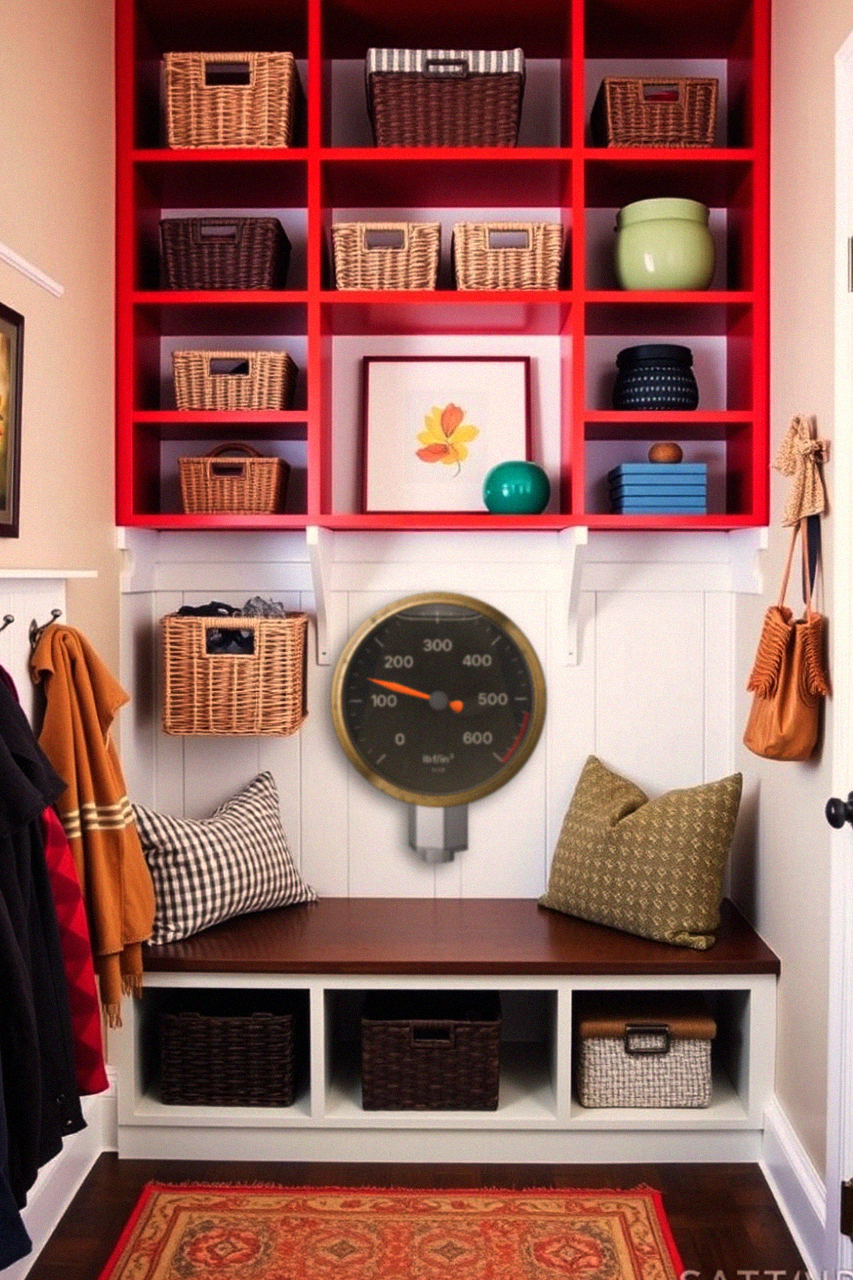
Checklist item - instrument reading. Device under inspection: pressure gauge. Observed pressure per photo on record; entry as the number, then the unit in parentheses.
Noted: 140 (psi)
